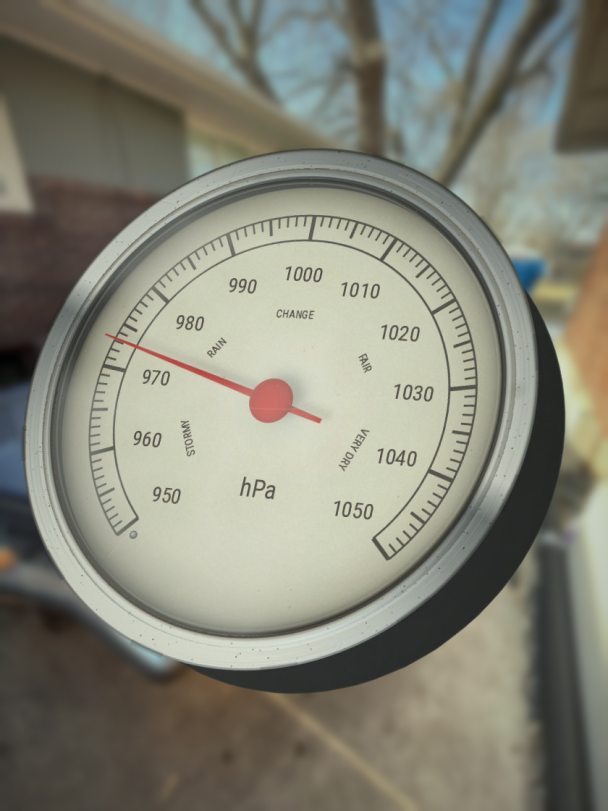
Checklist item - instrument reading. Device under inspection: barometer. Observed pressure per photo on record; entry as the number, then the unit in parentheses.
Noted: 973 (hPa)
